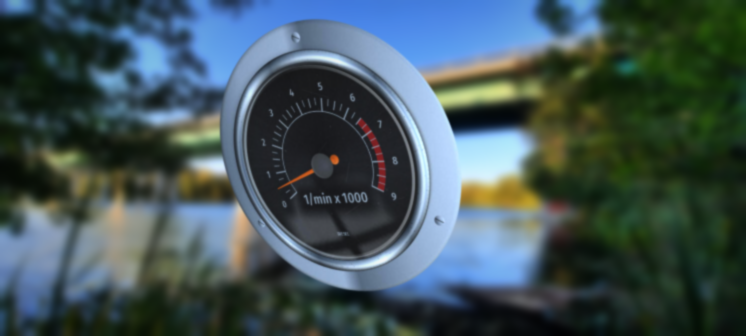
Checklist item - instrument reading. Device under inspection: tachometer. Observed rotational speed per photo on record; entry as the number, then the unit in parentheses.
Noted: 500 (rpm)
